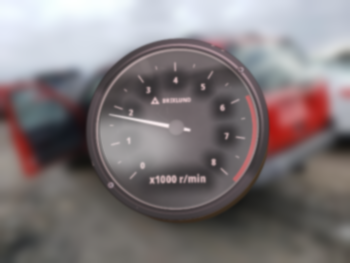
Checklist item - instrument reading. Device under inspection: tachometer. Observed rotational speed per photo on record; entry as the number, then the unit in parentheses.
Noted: 1750 (rpm)
